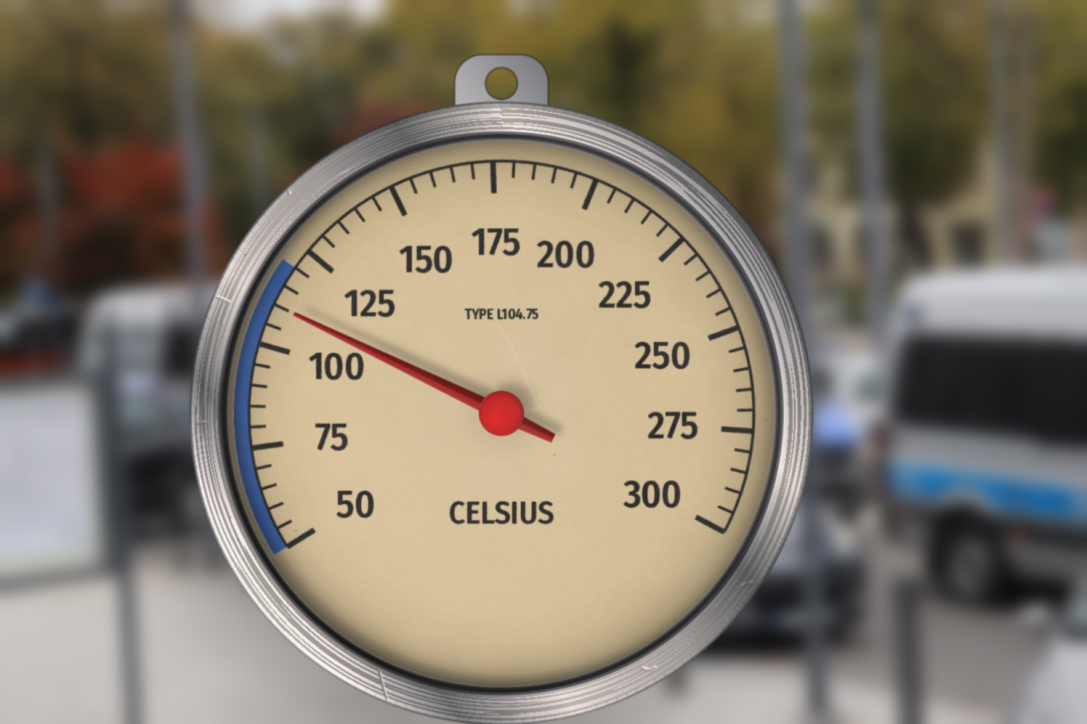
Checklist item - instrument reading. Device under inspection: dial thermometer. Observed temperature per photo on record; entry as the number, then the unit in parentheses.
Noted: 110 (°C)
